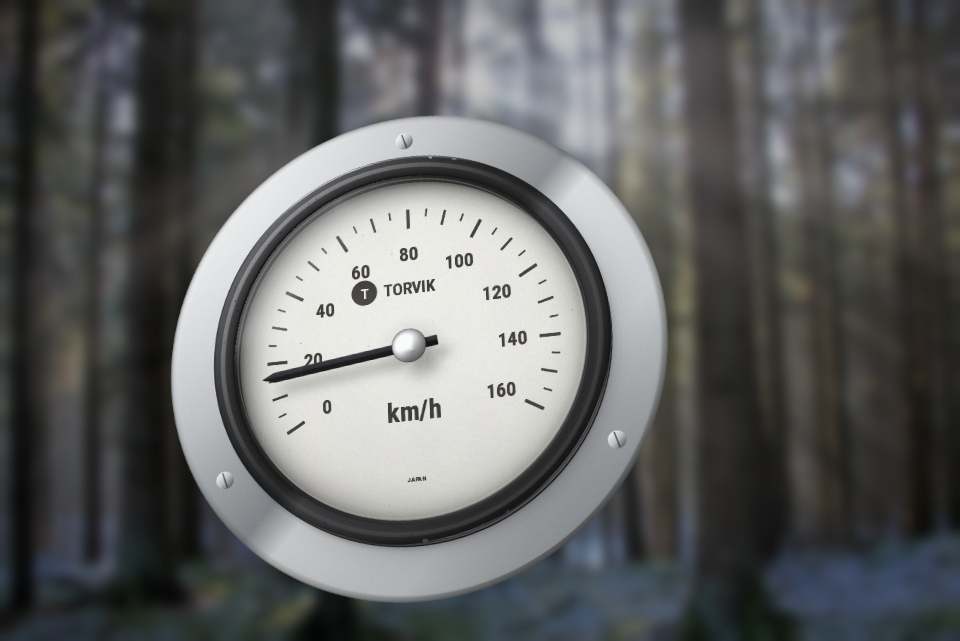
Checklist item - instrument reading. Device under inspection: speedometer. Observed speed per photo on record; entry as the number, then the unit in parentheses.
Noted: 15 (km/h)
